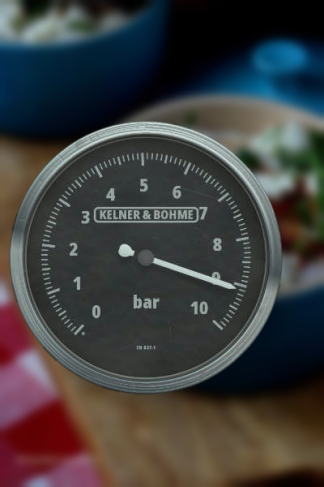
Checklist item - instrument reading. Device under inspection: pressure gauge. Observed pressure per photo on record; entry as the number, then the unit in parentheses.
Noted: 9.1 (bar)
